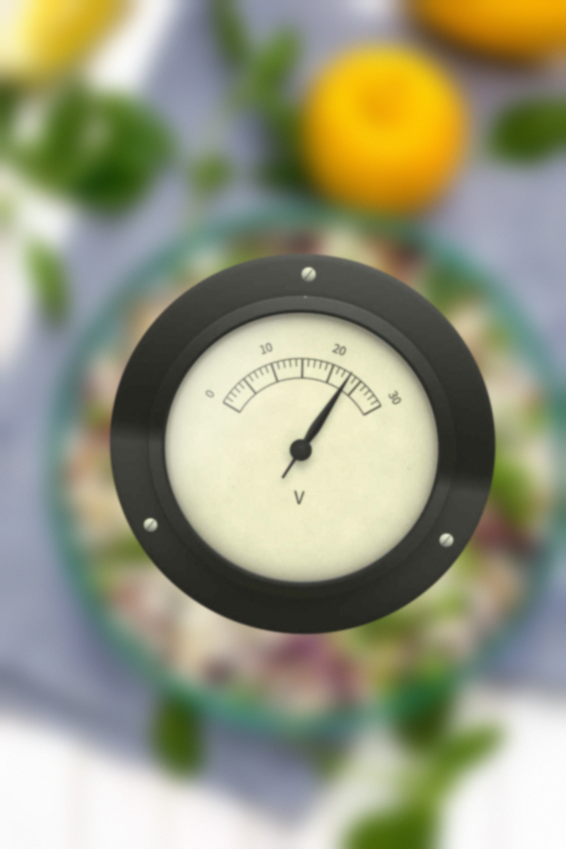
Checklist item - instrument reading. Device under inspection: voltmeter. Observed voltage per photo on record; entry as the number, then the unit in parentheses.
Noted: 23 (V)
